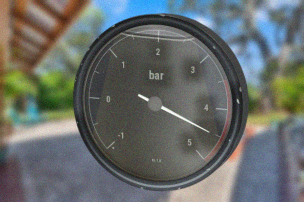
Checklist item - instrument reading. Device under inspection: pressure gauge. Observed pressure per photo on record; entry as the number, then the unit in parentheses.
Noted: 4.5 (bar)
